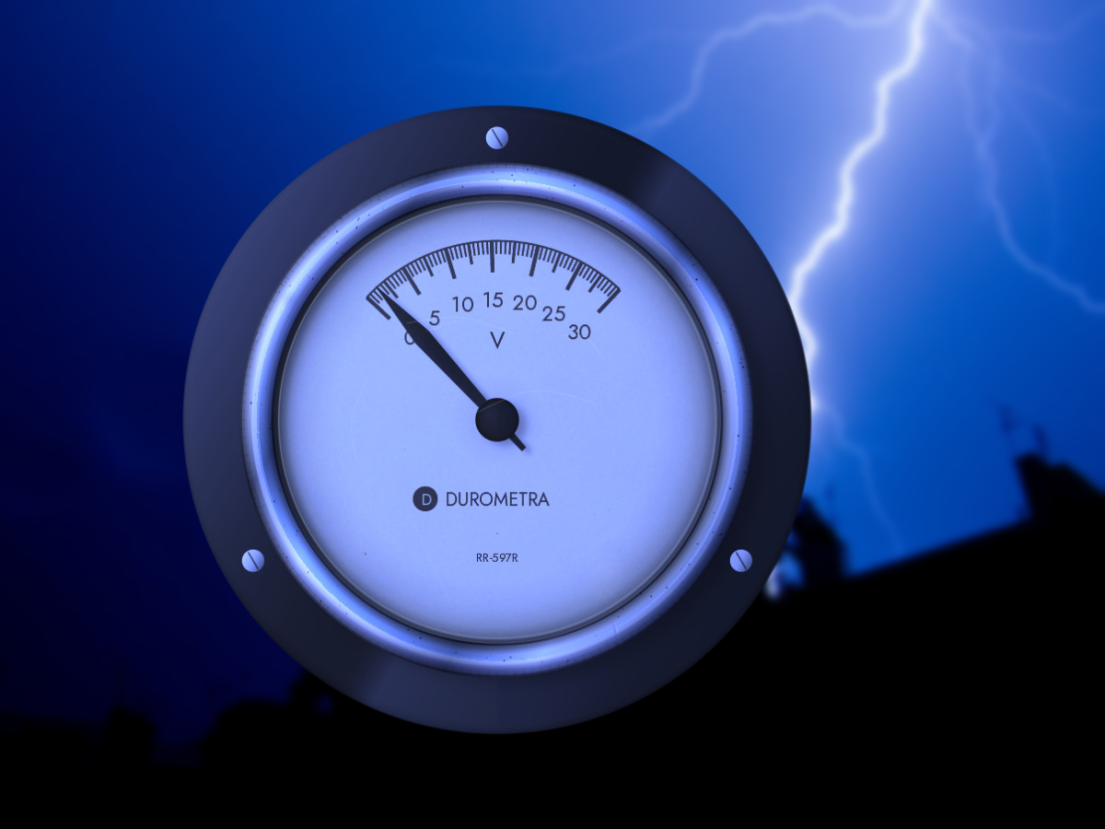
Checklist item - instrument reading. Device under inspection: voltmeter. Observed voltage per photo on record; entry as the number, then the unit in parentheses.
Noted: 1.5 (V)
